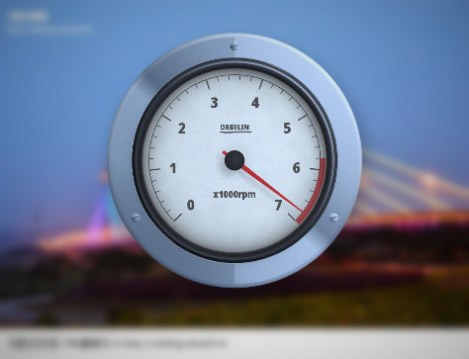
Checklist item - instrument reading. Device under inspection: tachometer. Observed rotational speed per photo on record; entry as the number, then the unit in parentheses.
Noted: 6800 (rpm)
